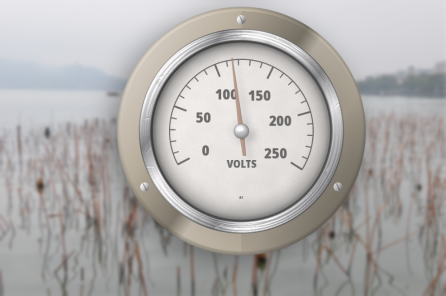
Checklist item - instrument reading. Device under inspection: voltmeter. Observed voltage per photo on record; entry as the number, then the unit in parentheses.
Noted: 115 (V)
